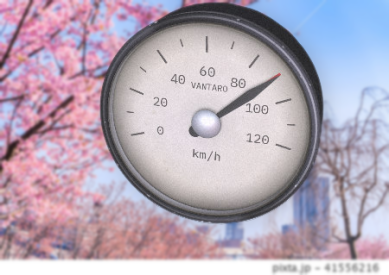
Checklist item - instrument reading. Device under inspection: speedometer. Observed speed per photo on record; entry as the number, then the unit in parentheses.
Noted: 90 (km/h)
